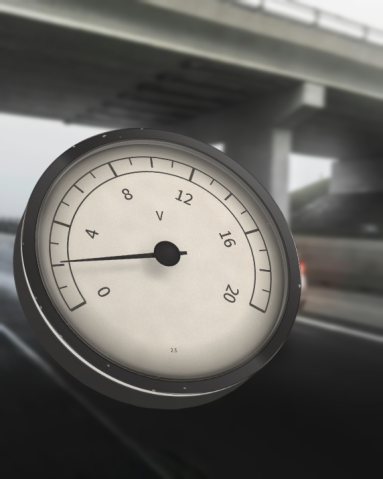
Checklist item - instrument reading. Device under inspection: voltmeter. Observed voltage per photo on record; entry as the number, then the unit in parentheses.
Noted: 2 (V)
